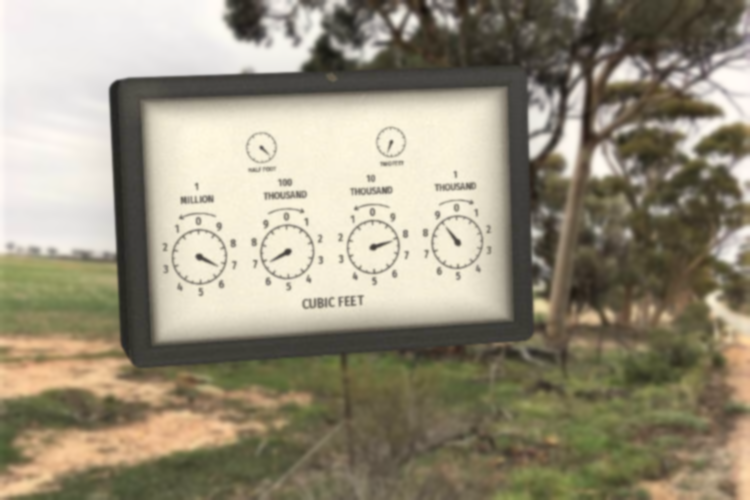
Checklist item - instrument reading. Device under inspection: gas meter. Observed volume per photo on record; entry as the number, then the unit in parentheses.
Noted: 667900 (ft³)
